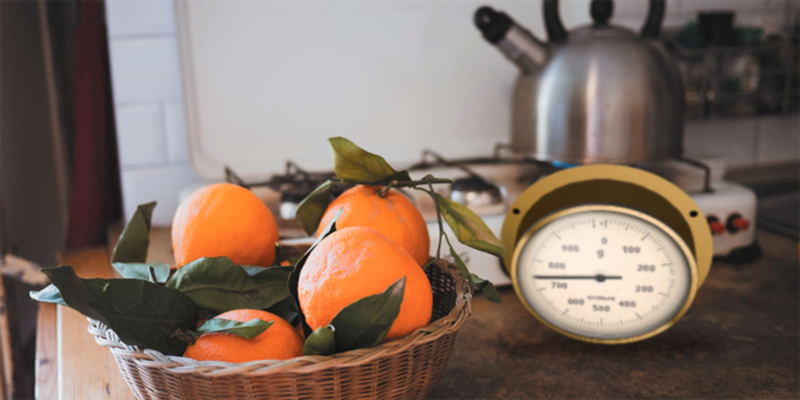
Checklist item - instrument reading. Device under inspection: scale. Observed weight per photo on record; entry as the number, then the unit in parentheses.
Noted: 750 (g)
